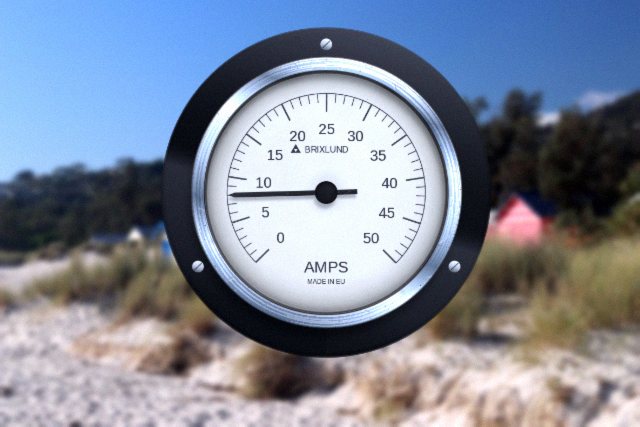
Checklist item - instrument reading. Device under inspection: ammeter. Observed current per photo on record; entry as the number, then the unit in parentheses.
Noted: 8 (A)
